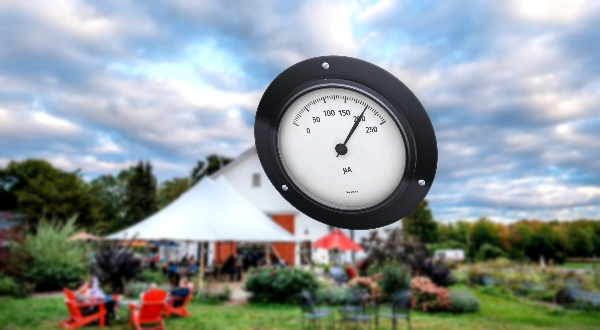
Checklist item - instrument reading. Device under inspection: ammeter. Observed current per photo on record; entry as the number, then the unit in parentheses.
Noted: 200 (µA)
